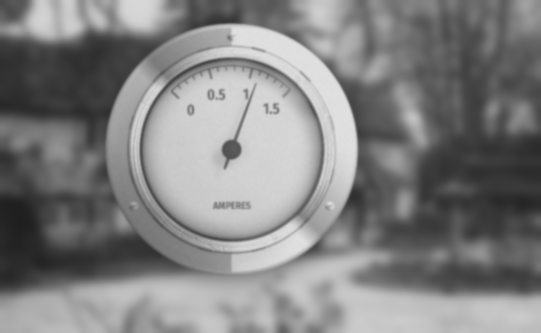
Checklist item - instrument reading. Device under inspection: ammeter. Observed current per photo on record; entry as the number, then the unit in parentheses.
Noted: 1.1 (A)
